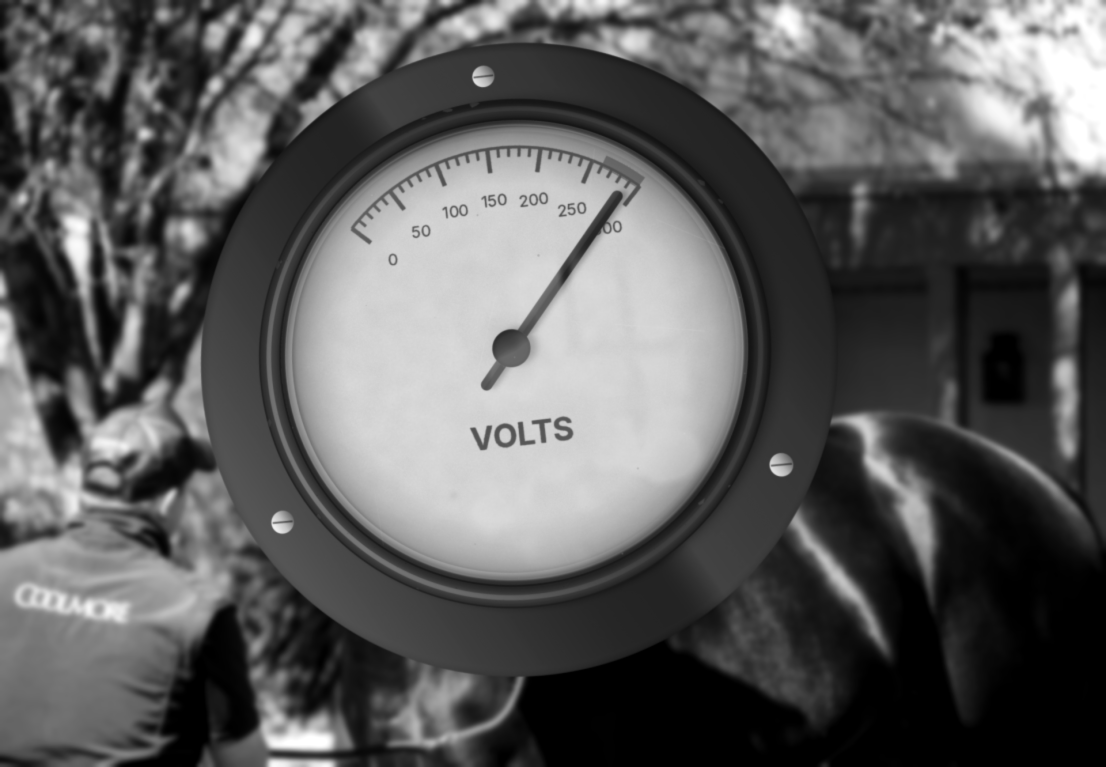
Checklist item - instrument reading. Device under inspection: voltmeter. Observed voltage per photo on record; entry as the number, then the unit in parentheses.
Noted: 290 (V)
